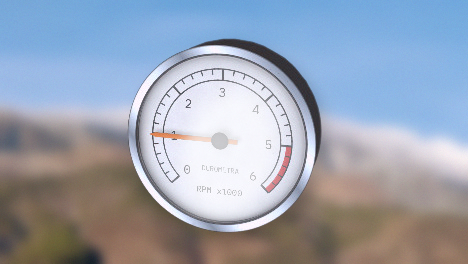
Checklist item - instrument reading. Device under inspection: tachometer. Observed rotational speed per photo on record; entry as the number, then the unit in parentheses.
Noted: 1000 (rpm)
